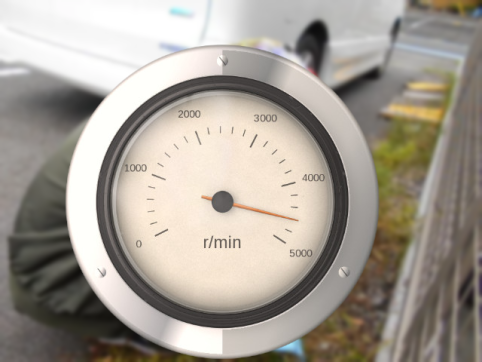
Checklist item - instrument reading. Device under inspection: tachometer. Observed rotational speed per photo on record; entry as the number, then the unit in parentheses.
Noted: 4600 (rpm)
